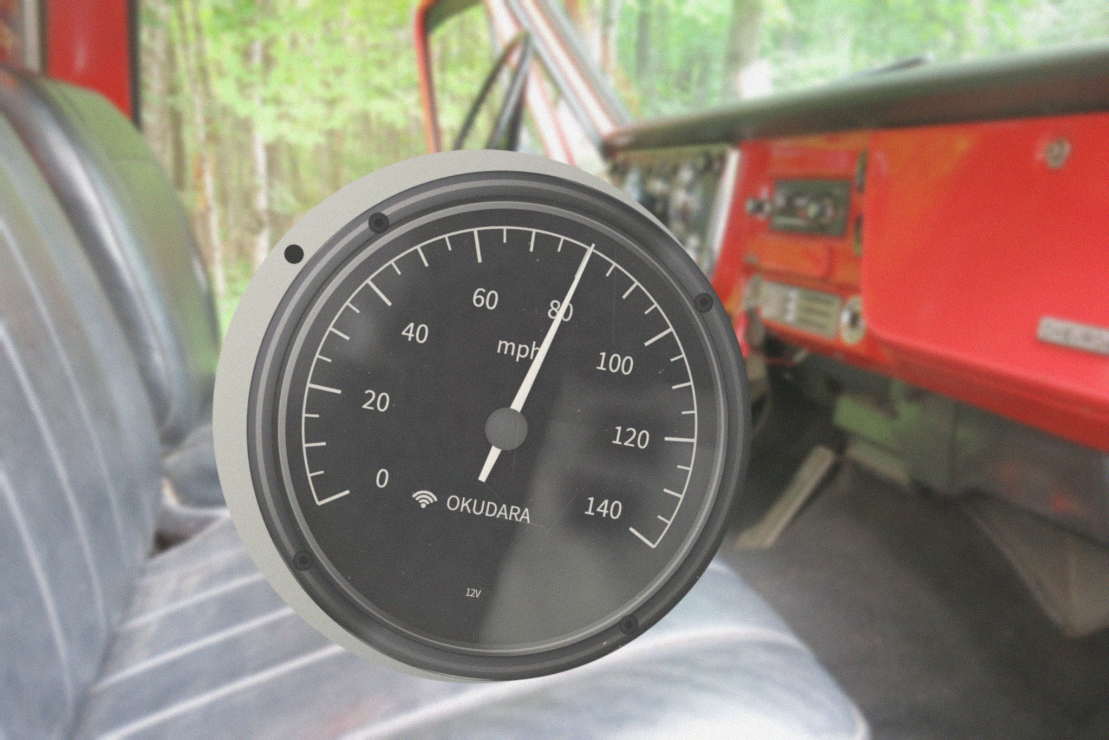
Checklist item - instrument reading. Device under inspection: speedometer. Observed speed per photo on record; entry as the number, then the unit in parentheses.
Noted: 80 (mph)
